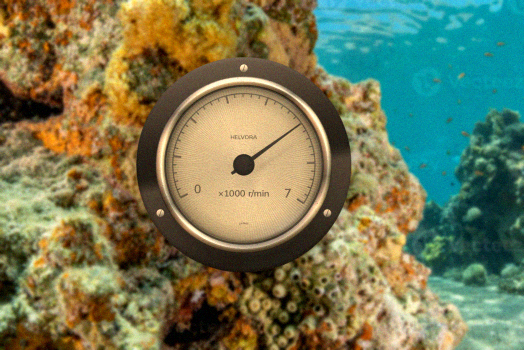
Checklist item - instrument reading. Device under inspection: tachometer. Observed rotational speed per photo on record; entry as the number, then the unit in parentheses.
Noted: 5000 (rpm)
